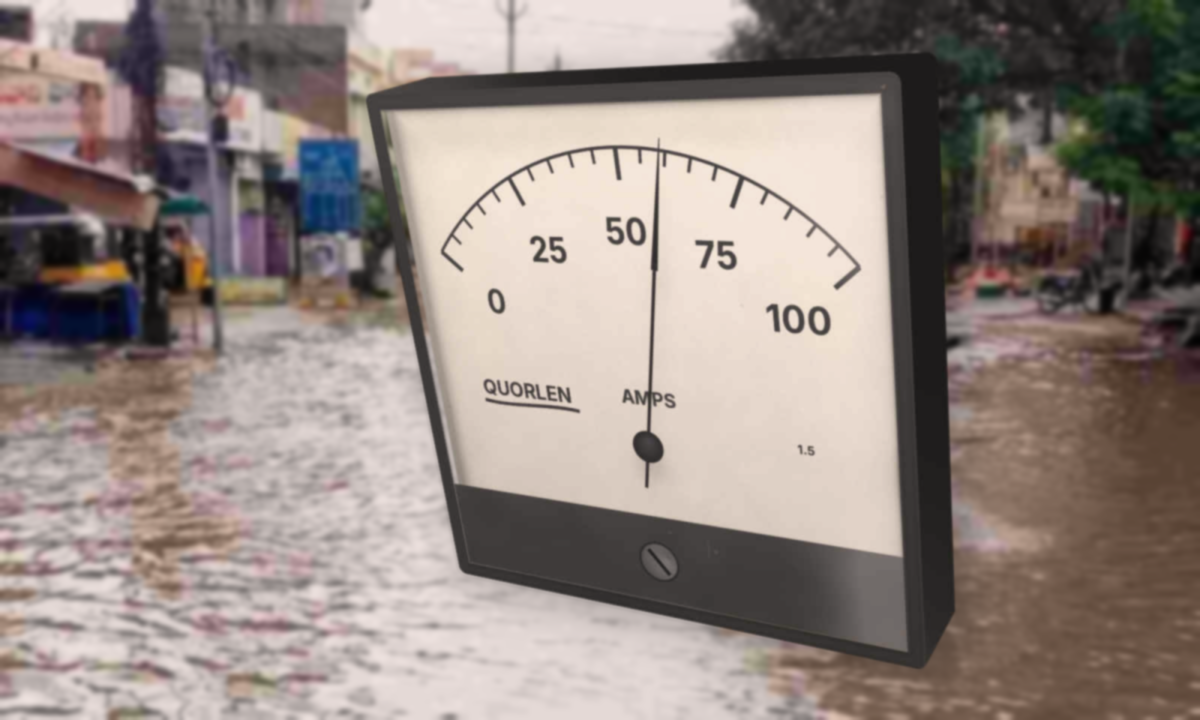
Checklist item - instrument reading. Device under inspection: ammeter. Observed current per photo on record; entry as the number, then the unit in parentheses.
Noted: 60 (A)
